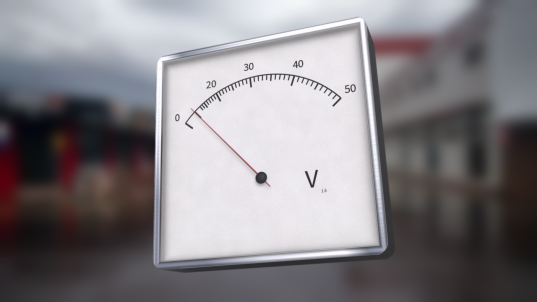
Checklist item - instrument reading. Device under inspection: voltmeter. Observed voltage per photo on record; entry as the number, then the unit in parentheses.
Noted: 10 (V)
